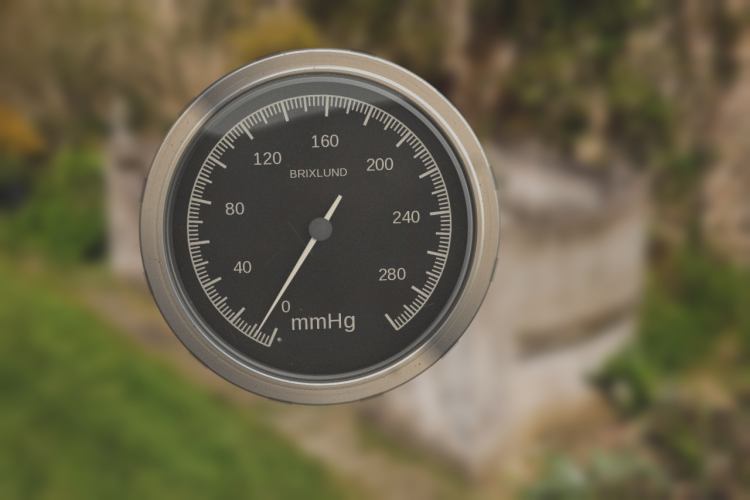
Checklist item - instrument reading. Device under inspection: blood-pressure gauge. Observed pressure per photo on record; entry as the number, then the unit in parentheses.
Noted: 8 (mmHg)
